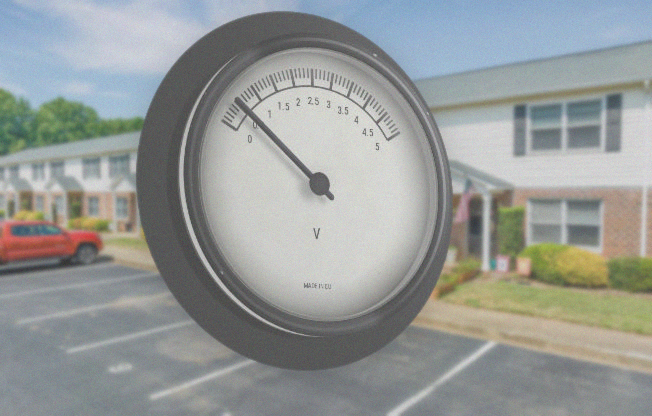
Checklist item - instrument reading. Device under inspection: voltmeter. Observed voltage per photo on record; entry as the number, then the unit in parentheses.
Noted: 0.5 (V)
